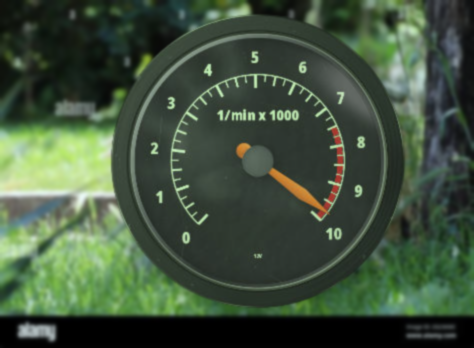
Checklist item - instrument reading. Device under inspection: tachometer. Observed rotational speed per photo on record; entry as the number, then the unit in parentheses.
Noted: 9750 (rpm)
